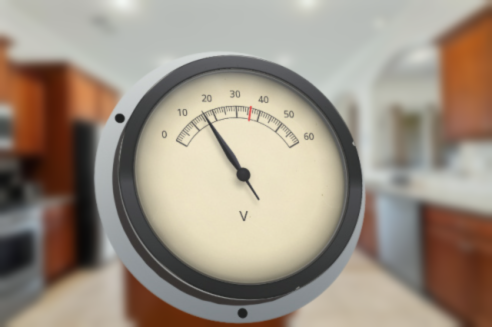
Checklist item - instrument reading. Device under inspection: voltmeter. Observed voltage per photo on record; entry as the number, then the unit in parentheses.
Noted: 15 (V)
